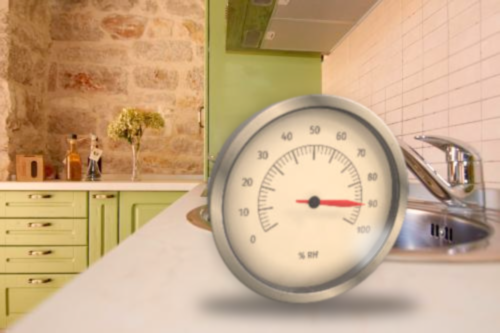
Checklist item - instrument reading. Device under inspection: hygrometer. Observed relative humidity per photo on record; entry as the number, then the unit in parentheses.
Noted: 90 (%)
